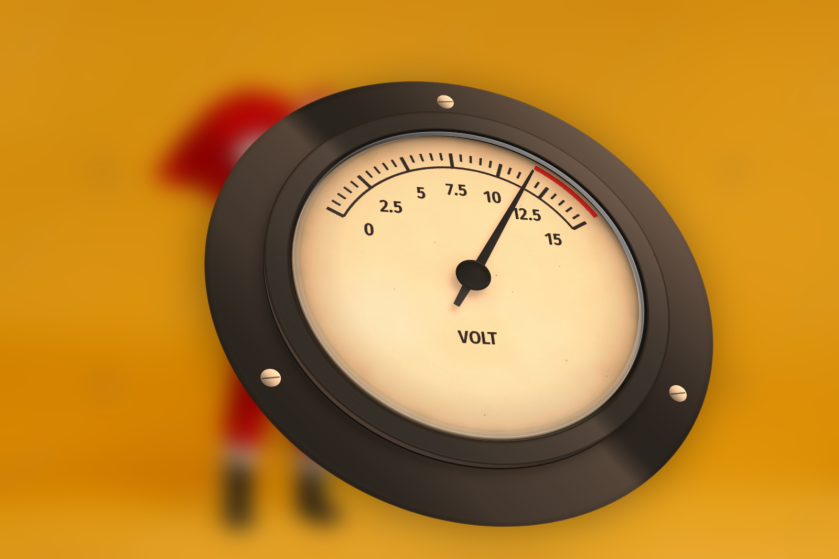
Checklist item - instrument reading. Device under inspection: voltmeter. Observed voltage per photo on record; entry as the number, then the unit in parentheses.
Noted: 11.5 (V)
